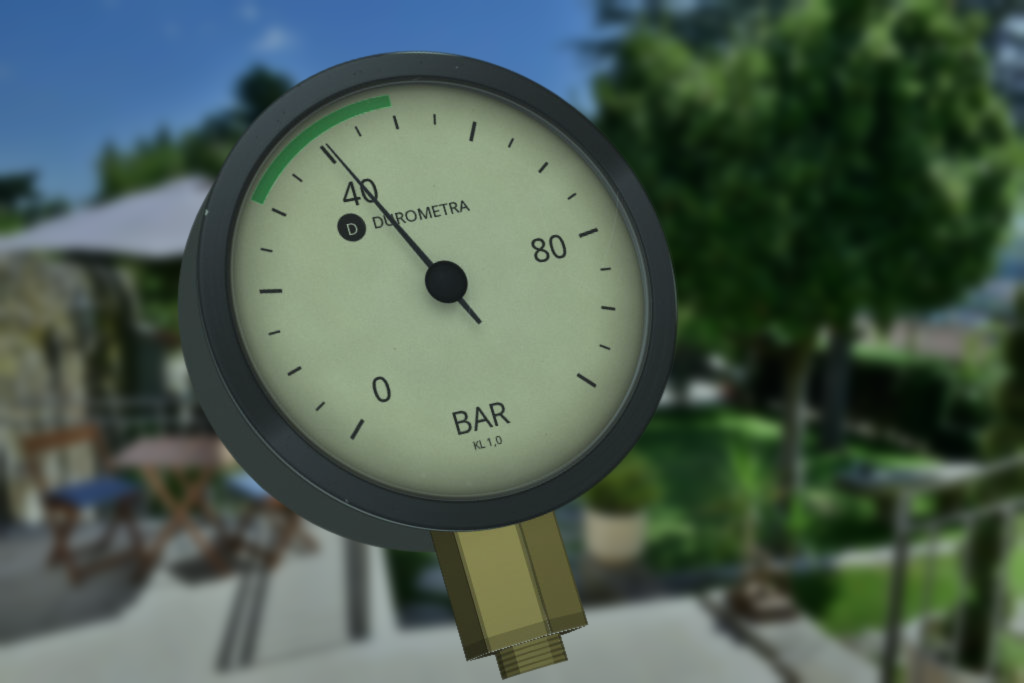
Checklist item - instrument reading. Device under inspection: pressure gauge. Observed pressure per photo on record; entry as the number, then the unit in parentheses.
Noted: 40 (bar)
